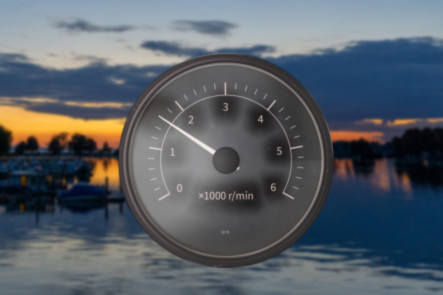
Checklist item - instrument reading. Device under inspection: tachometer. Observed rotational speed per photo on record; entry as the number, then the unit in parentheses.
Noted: 1600 (rpm)
